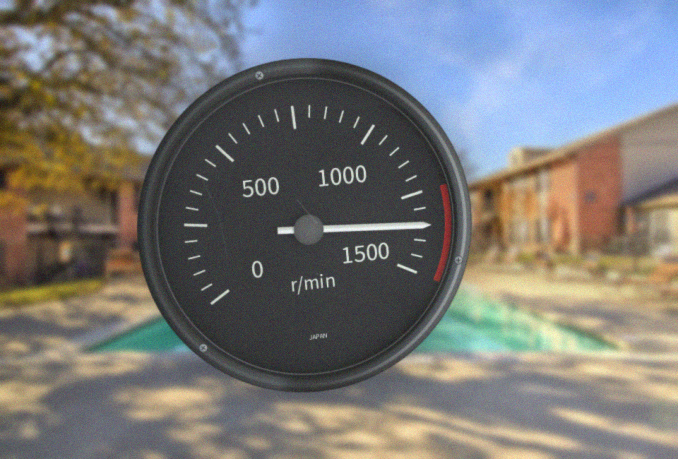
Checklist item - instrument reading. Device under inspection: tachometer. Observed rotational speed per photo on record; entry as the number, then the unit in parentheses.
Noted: 1350 (rpm)
